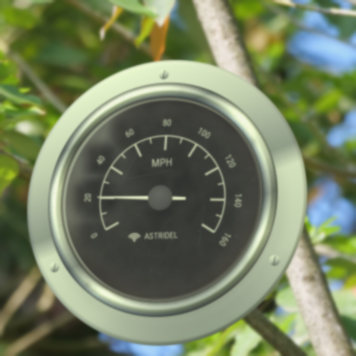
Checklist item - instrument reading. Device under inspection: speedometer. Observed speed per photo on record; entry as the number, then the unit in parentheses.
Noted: 20 (mph)
